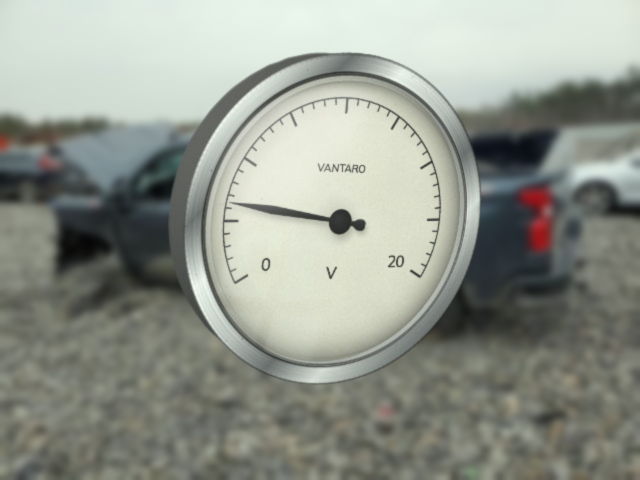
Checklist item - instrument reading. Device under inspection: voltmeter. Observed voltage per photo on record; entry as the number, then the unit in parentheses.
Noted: 3.25 (V)
